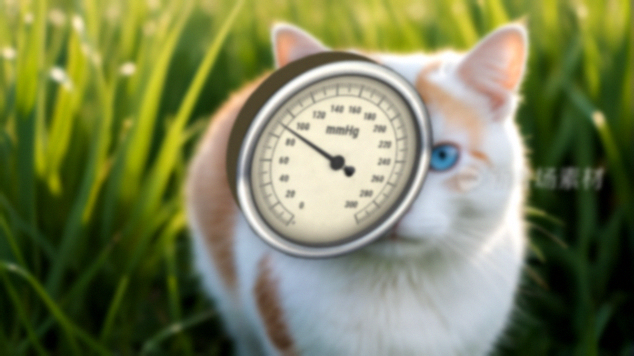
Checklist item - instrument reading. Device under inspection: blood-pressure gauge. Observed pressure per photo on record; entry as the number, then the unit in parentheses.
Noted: 90 (mmHg)
